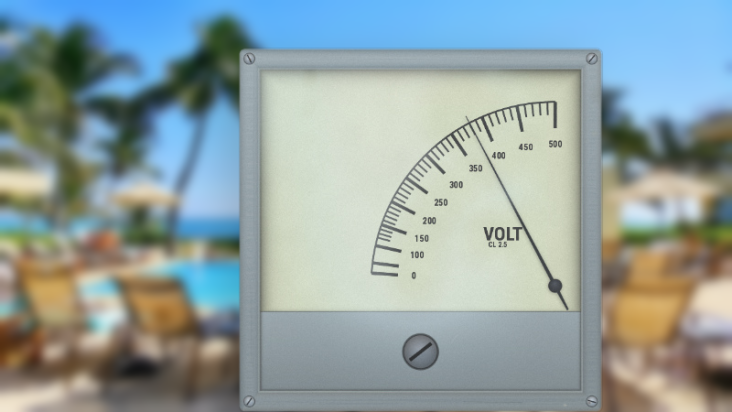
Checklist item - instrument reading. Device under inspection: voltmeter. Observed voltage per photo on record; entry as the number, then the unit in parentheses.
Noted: 380 (V)
